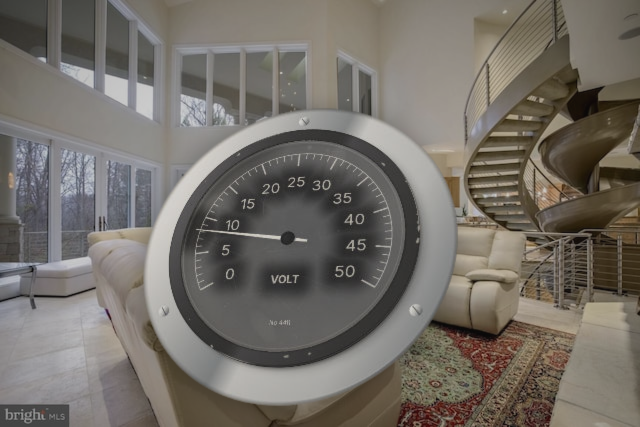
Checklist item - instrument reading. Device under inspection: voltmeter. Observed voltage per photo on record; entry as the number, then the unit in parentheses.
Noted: 8 (V)
